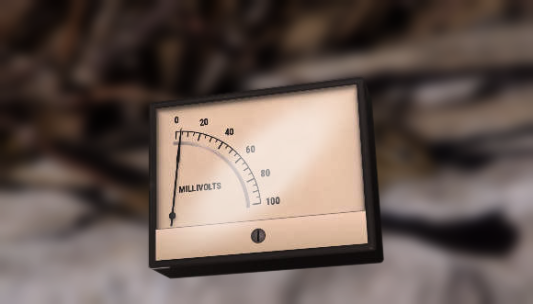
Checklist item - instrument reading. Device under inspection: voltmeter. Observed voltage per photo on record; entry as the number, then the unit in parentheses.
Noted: 5 (mV)
